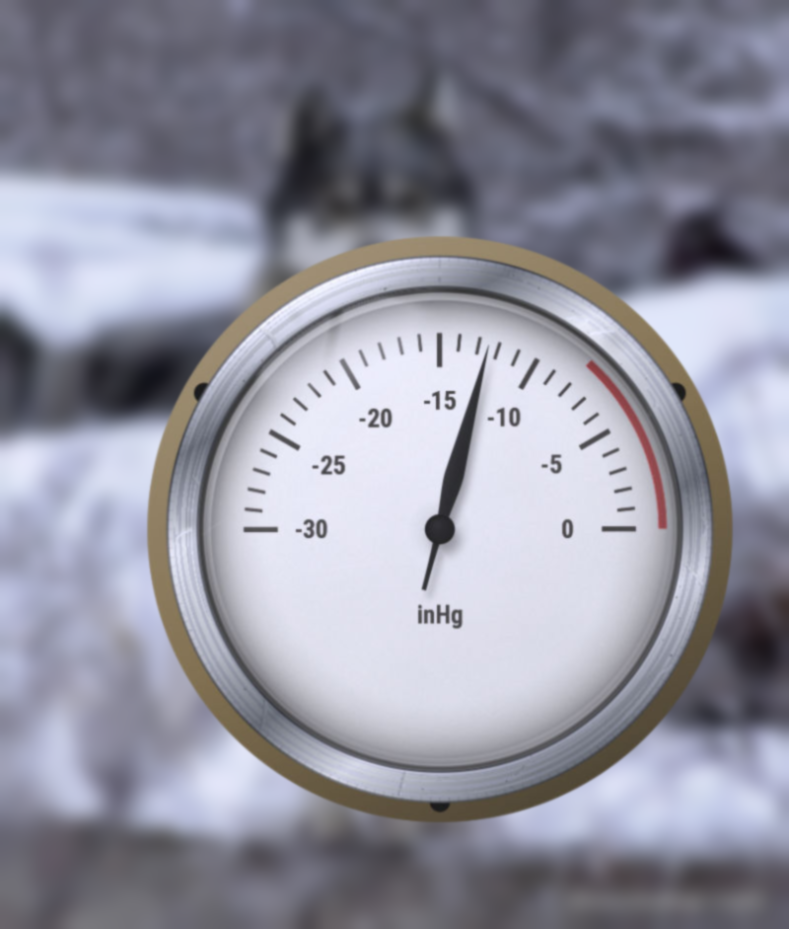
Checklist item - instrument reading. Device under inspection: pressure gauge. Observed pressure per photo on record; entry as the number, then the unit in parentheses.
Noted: -12.5 (inHg)
